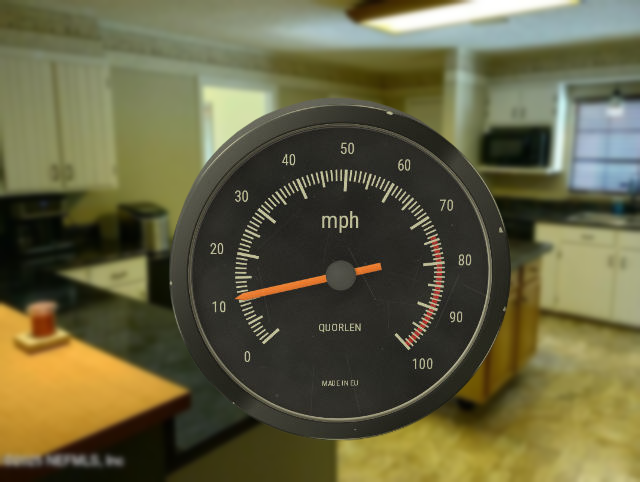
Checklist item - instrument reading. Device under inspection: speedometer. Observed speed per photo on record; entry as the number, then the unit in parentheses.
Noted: 11 (mph)
